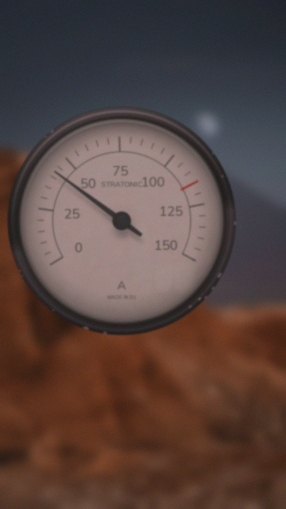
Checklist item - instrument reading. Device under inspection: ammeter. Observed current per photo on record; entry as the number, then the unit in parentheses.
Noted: 42.5 (A)
